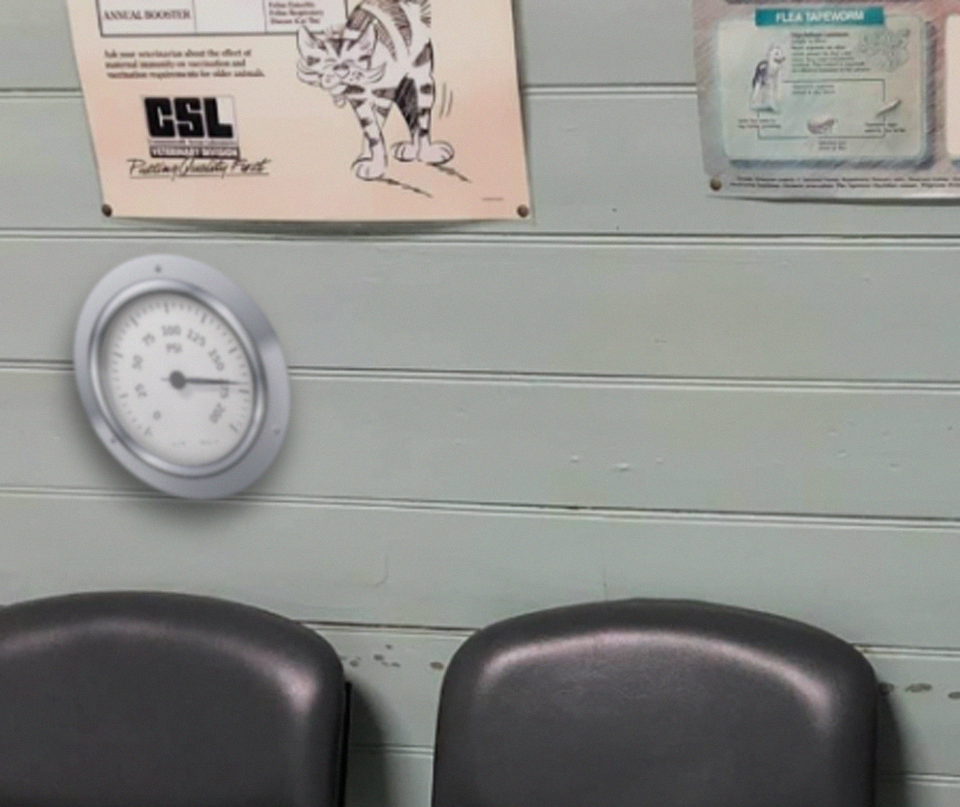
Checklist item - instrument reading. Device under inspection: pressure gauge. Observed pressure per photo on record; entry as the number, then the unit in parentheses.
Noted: 170 (psi)
